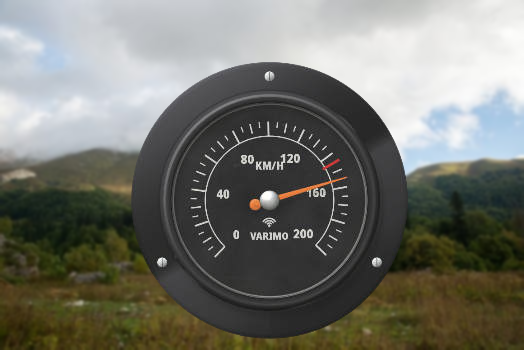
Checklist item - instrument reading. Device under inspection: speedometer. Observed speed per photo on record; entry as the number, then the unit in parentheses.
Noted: 155 (km/h)
